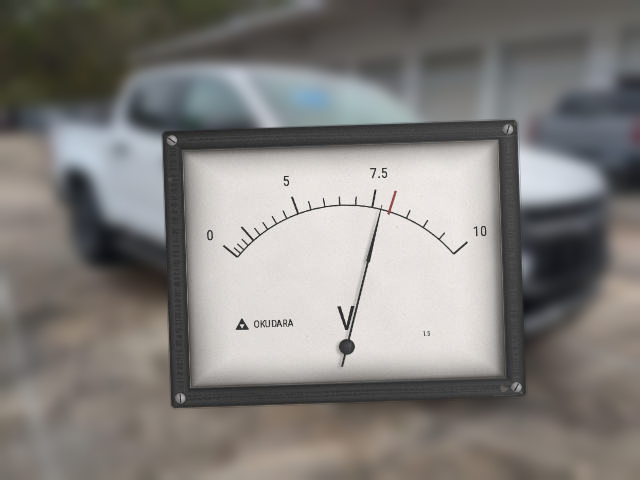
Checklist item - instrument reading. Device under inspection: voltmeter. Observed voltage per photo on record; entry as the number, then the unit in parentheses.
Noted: 7.75 (V)
